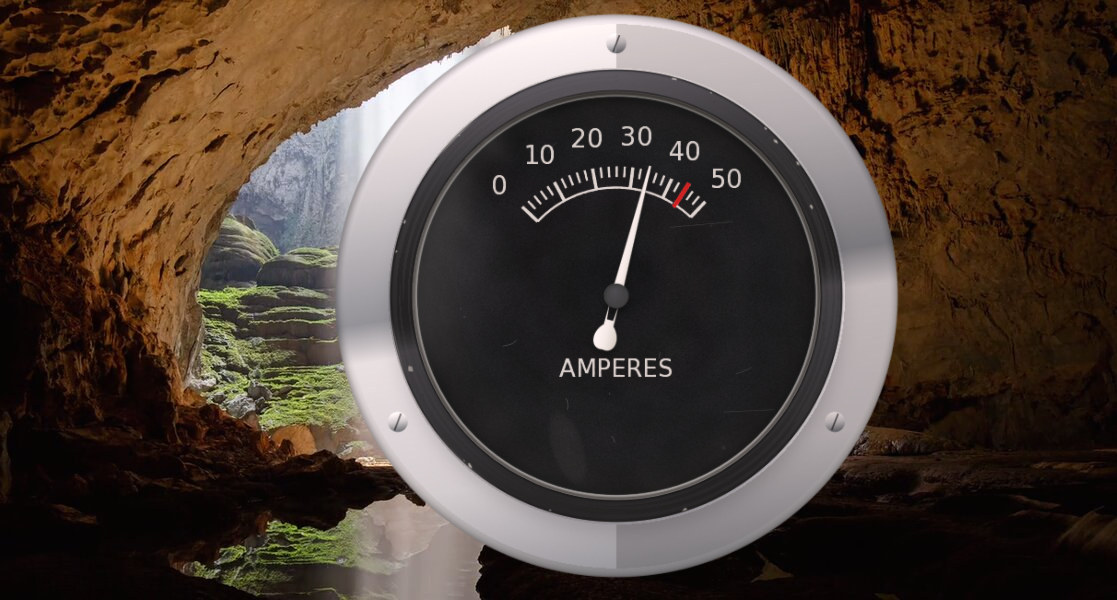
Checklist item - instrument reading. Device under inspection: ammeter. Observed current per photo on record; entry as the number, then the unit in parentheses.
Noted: 34 (A)
